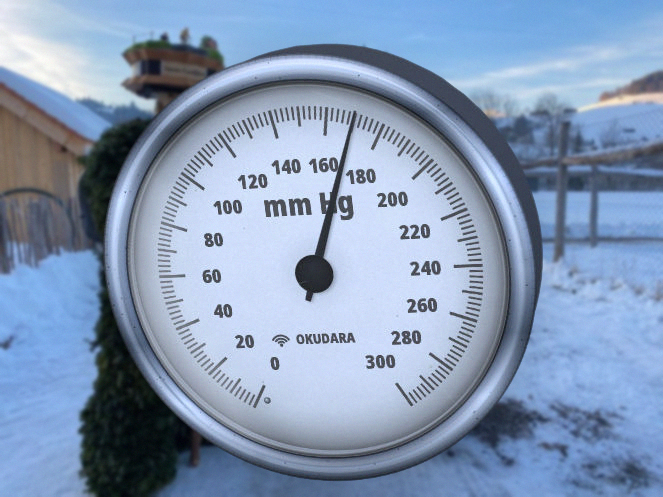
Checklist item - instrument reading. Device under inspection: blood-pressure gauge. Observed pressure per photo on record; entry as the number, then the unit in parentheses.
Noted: 170 (mmHg)
